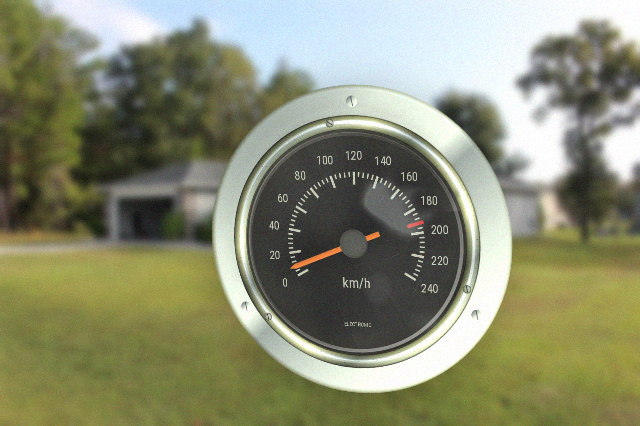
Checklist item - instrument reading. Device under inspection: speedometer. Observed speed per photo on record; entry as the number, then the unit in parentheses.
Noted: 8 (km/h)
